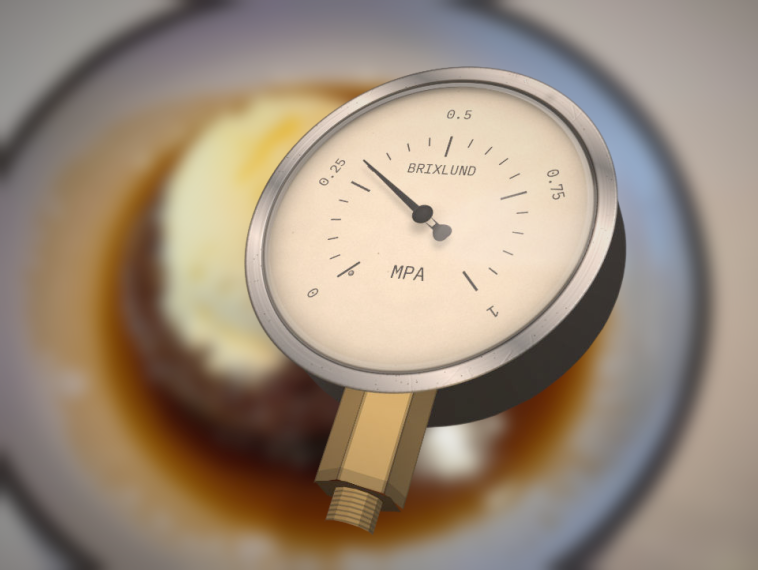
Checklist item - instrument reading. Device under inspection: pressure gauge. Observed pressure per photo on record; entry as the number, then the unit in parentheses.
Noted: 0.3 (MPa)
